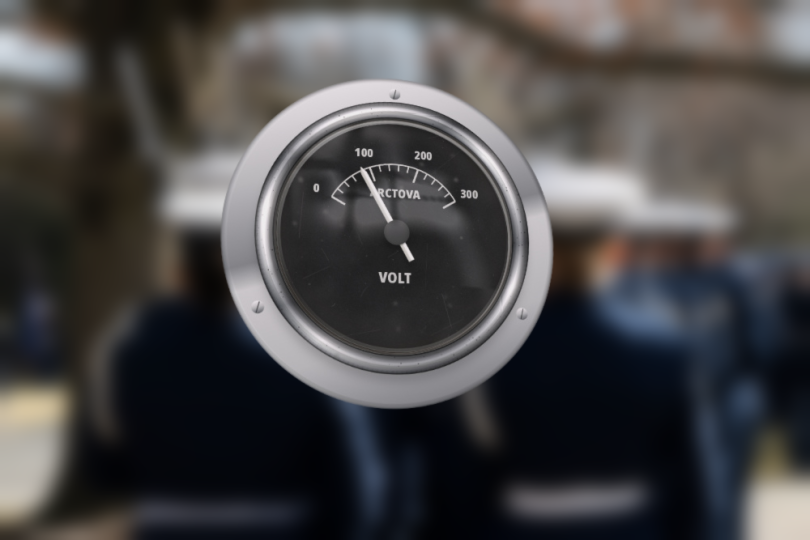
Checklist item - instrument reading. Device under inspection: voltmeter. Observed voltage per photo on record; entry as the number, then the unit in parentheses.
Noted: 80 (V)
